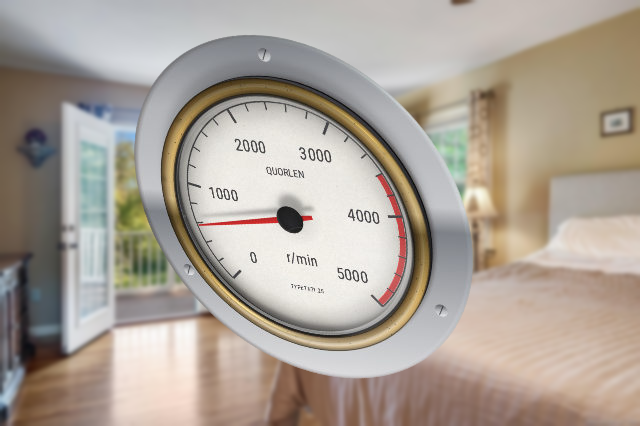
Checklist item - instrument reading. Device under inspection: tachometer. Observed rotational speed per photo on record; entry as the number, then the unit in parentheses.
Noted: 600 (rpm)
